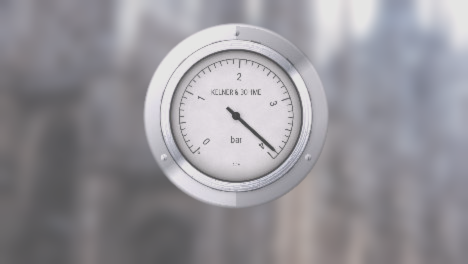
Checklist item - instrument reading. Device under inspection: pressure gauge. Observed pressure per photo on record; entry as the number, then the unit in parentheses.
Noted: 3.9 (bar)
